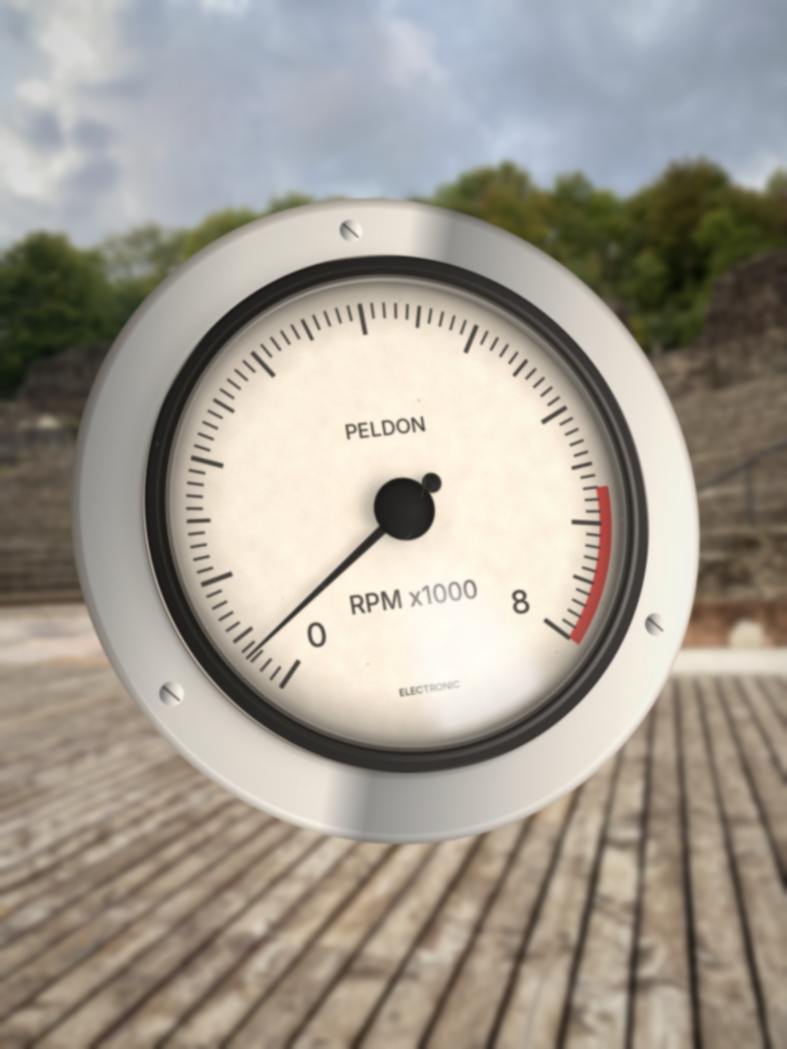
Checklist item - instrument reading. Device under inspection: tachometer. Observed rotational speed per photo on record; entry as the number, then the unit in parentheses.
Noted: 350 (rpm)
